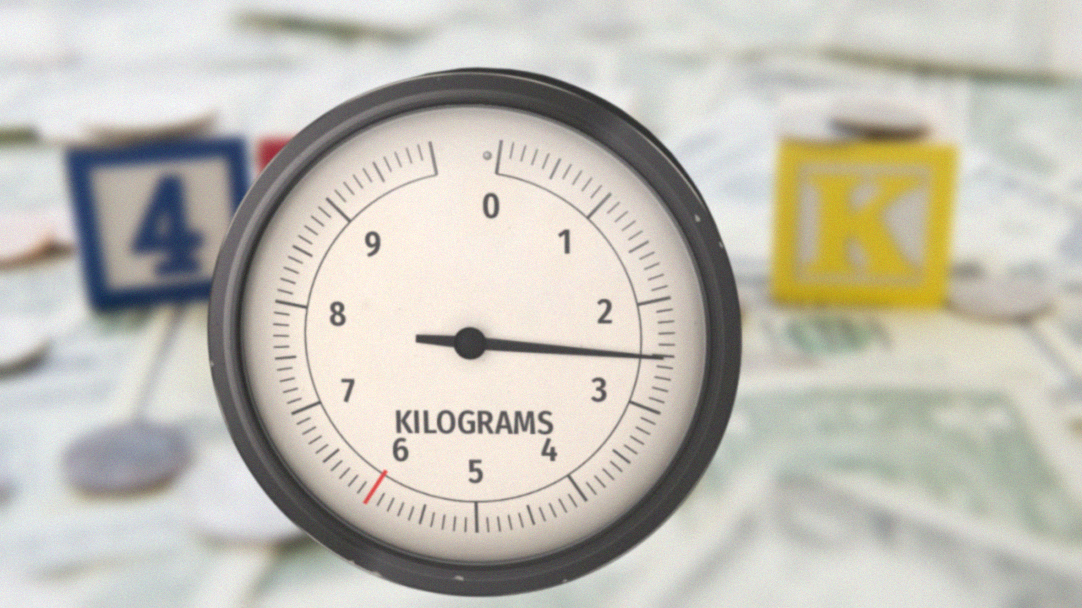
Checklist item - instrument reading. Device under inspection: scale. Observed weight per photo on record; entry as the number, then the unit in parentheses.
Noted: 2.5 (kg)
